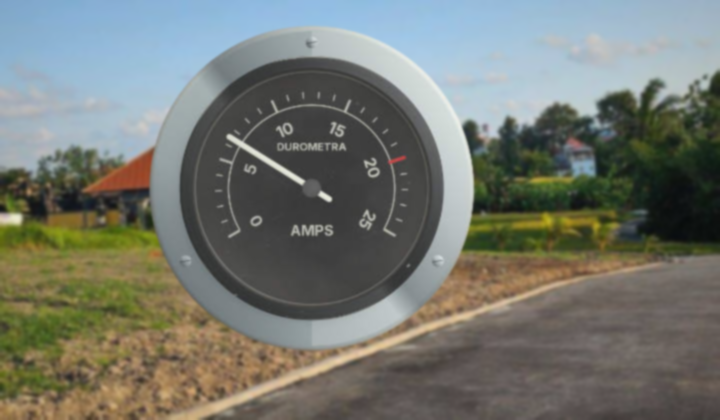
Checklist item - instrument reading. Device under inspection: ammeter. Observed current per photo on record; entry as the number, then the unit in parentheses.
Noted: 6.5 (A)
